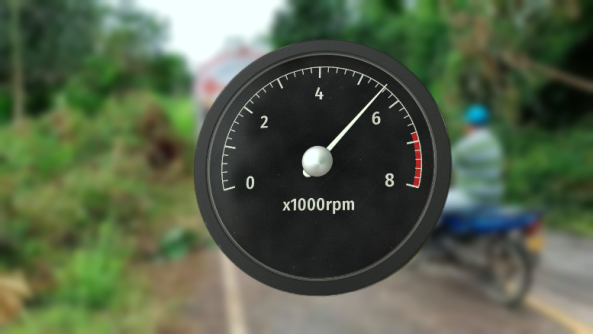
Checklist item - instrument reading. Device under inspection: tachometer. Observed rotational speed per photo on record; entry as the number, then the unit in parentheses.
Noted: 5600 (rpm)
